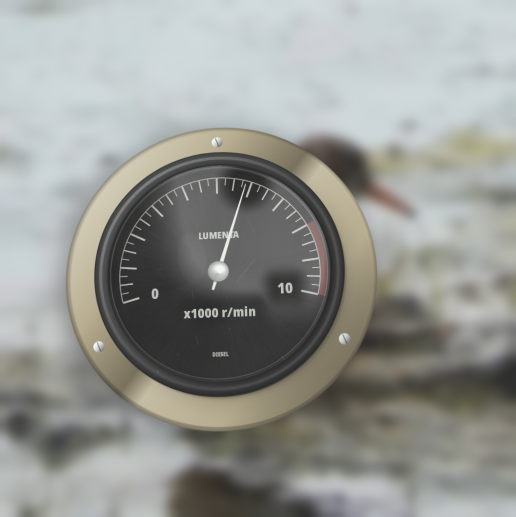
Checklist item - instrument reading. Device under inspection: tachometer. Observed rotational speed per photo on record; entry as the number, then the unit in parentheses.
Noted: 5875 (rpm)
